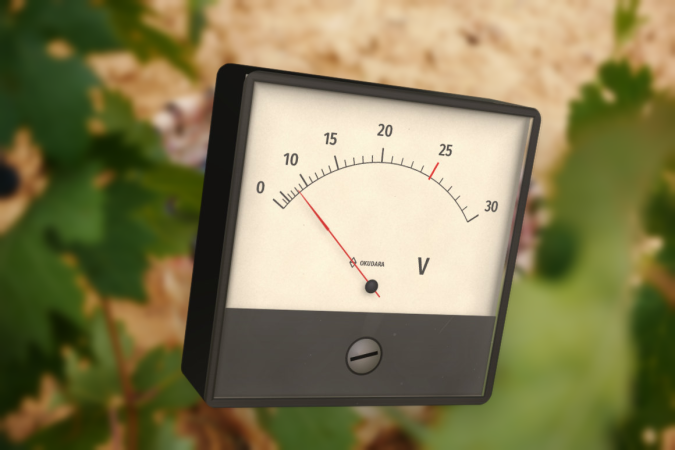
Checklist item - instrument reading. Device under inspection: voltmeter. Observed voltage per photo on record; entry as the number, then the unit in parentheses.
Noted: 8 (V)
